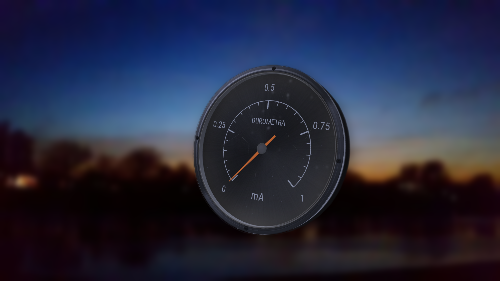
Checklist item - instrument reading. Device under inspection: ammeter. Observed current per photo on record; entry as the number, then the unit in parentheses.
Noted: 0 (mA)
